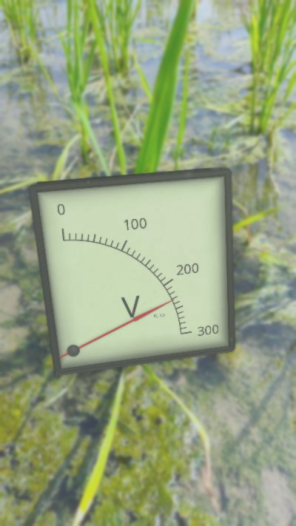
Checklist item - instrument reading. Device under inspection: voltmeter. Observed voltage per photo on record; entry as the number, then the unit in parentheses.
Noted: 230 (V)
